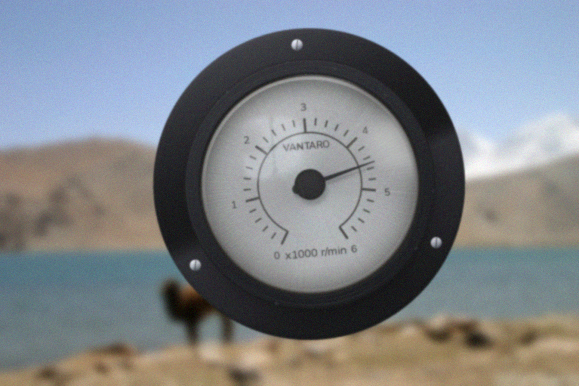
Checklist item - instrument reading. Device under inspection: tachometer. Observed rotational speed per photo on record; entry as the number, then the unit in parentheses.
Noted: 4500 (rpm)
